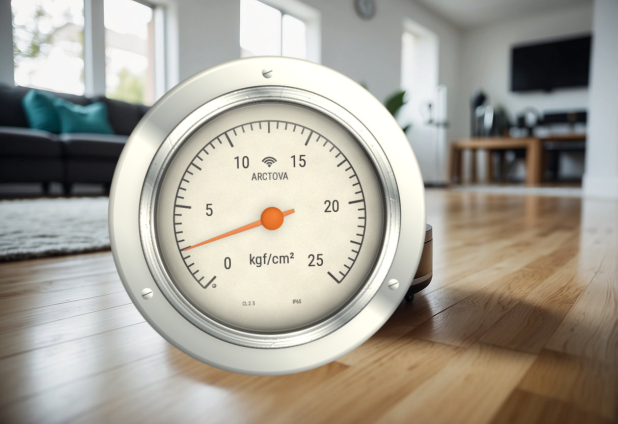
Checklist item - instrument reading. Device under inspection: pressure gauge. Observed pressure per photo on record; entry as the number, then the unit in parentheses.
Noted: 2.5 (kg/cm²)
